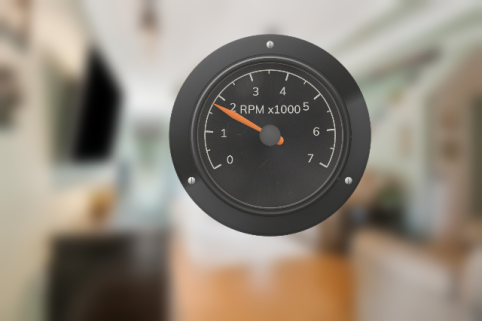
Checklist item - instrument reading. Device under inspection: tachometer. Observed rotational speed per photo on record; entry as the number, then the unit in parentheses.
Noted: 1750 (rpm)
